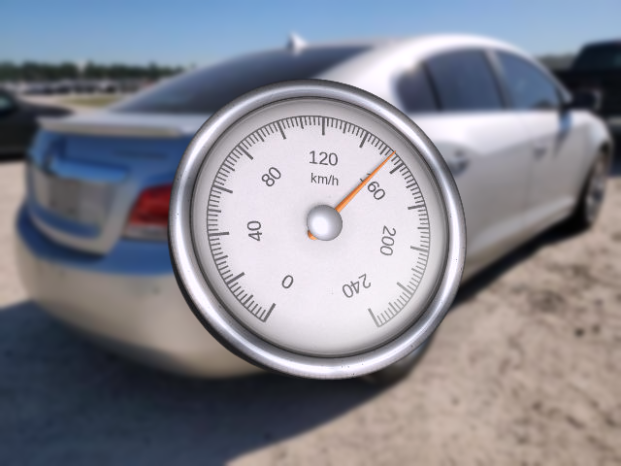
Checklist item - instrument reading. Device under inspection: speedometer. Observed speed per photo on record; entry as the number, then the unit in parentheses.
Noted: 154 (km/h)
